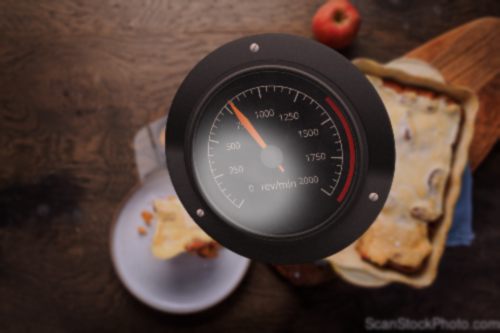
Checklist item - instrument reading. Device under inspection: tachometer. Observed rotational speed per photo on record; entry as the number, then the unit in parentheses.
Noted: 800 (rpm)
